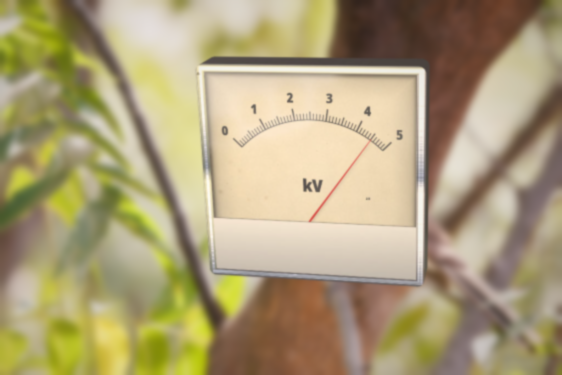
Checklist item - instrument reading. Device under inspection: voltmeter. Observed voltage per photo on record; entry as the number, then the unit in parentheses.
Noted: 4.5 (kV)
